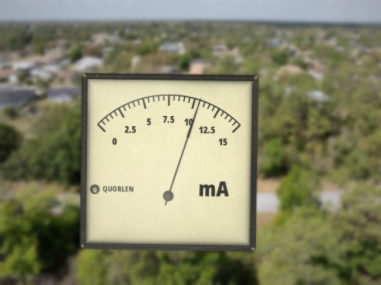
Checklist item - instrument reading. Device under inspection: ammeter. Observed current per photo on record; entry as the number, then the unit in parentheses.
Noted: 10.5 (mA)
